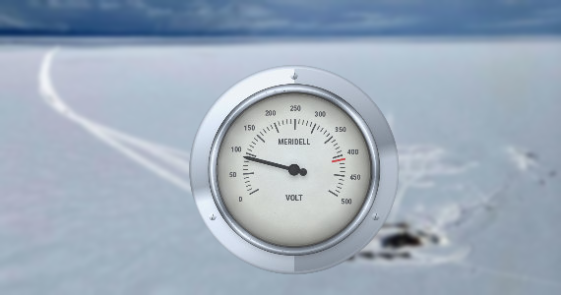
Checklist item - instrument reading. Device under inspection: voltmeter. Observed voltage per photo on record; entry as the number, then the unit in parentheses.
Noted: 90 (V)
